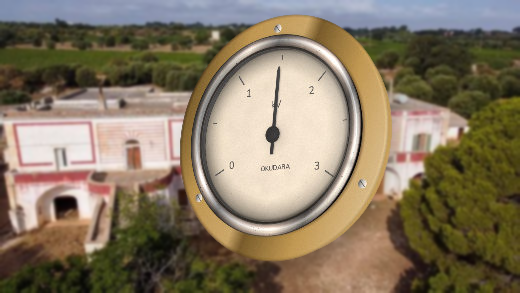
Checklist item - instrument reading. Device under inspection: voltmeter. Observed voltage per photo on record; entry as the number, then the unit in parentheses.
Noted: 1.5 (kV)
